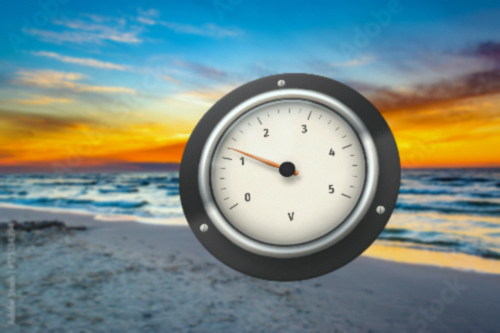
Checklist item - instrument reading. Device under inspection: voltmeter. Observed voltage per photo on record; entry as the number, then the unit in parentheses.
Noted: 1.2 (V)
